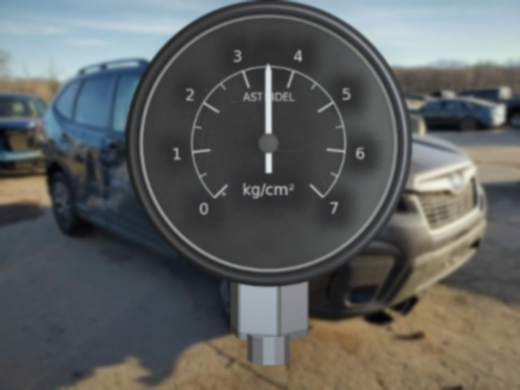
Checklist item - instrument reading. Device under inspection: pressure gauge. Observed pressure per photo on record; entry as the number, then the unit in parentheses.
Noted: 3.5 (kg/cm²)
